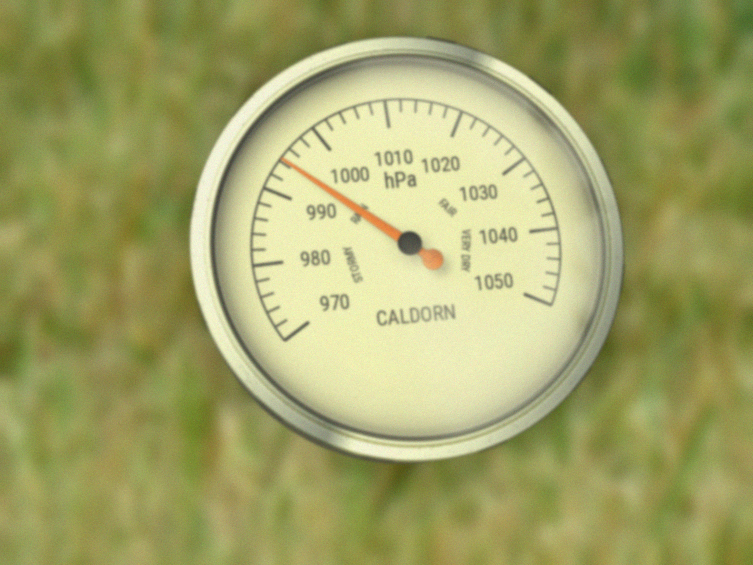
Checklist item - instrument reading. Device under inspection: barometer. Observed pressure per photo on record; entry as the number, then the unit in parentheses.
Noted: 994 (hPa)
